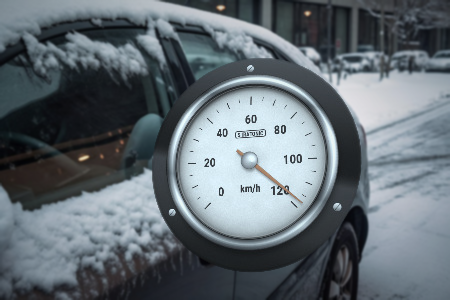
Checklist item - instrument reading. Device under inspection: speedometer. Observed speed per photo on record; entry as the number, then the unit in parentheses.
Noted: 117.5 (km/h)
